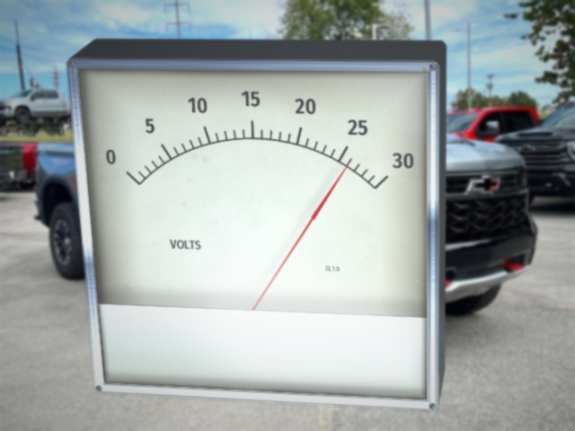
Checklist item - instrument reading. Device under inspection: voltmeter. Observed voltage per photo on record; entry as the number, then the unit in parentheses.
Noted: 26 (V)
